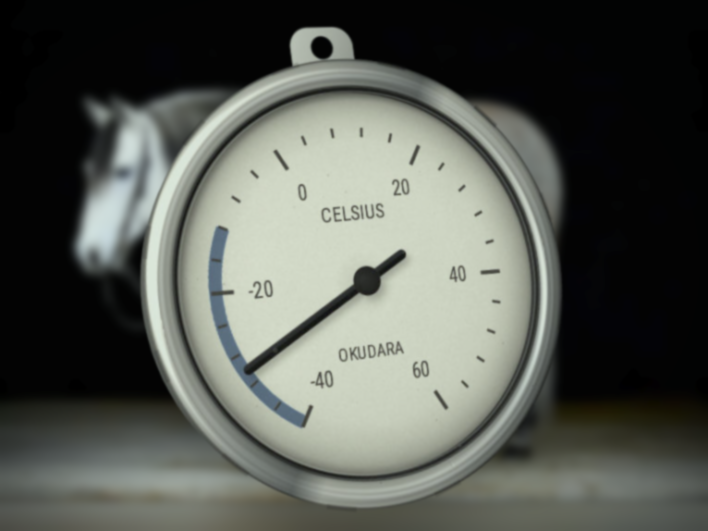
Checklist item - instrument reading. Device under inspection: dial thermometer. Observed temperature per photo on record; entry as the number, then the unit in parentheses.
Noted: -30 (°C)
